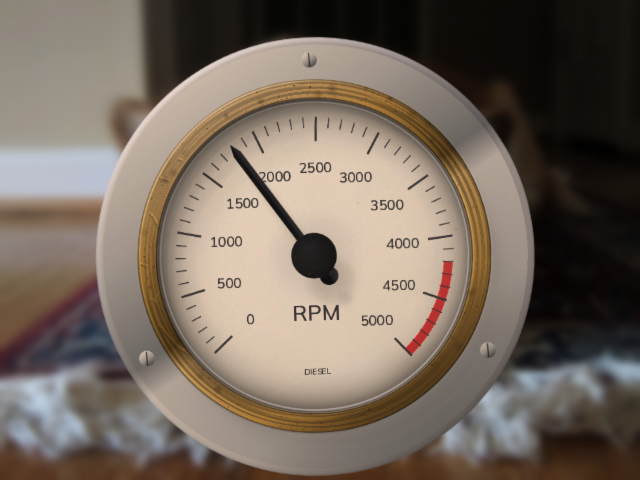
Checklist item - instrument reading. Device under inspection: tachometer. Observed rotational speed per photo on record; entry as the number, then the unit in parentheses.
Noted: 1800 (rpm)
